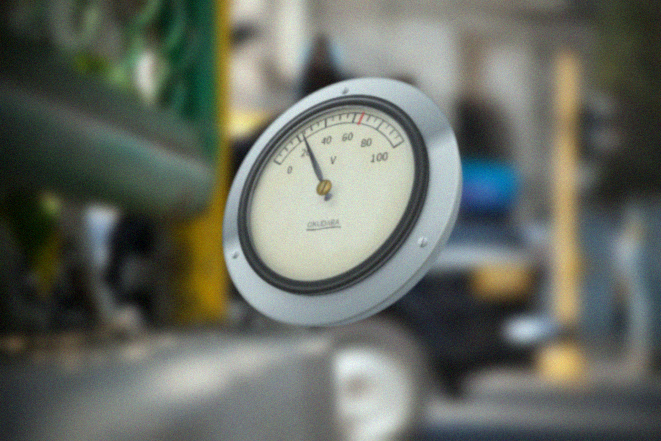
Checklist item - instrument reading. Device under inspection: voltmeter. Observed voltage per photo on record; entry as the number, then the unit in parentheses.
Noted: 25 (V)
